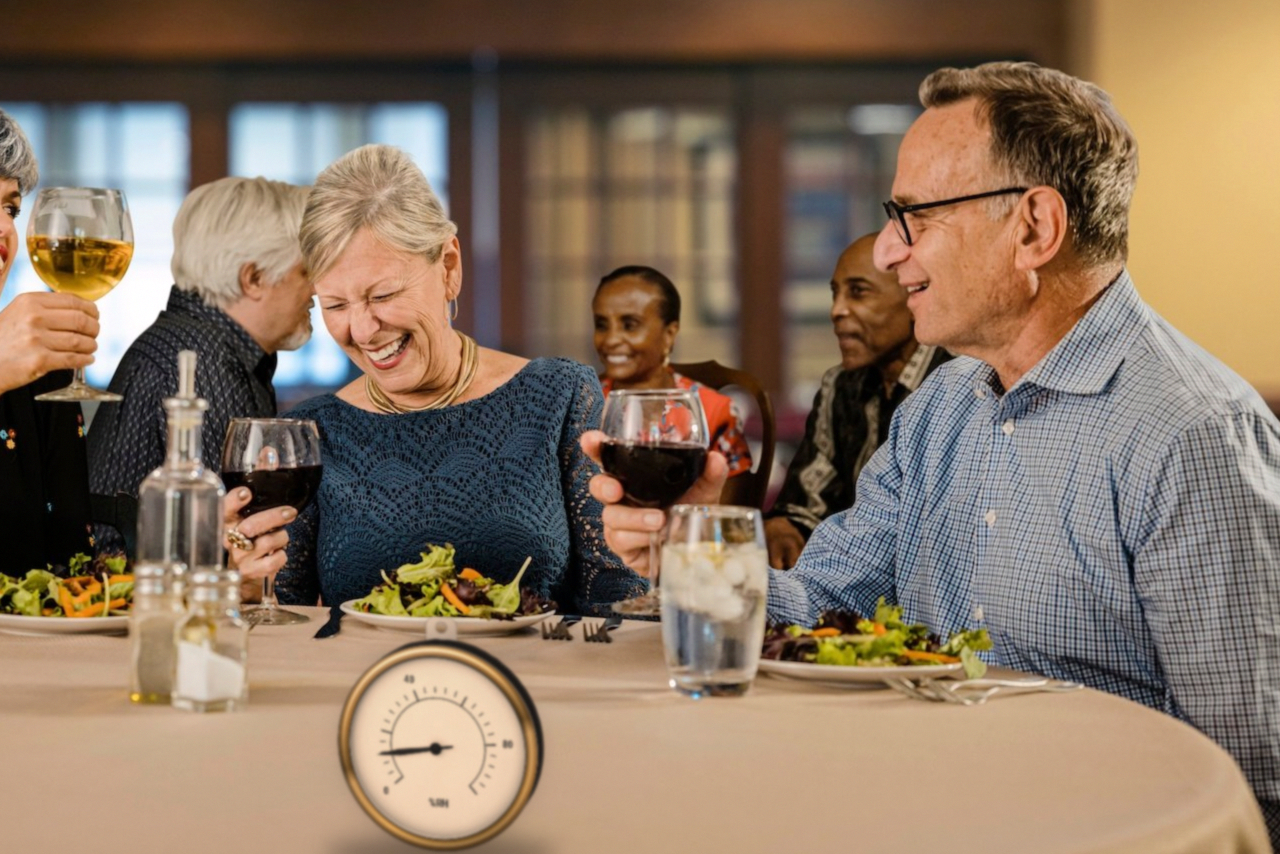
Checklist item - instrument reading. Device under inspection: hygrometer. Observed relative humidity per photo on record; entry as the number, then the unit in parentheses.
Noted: 12 (%)
